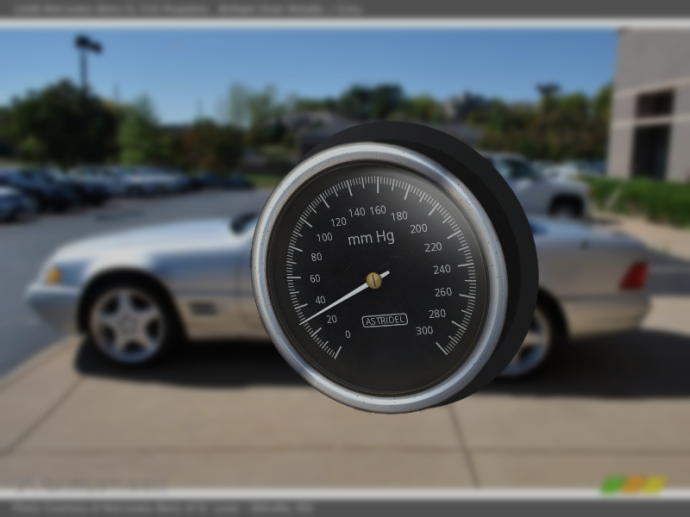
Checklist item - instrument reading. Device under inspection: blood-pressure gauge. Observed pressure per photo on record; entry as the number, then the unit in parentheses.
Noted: 30 (mmHg)
